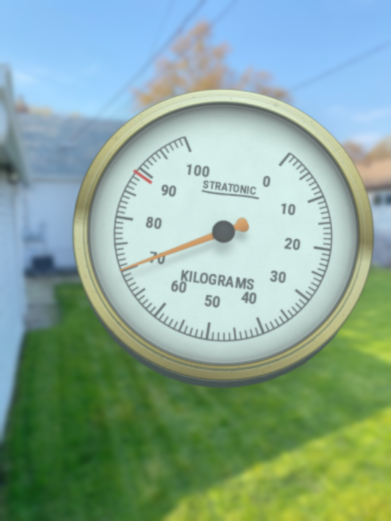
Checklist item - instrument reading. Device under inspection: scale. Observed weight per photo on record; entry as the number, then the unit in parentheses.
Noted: 70 (kg)
